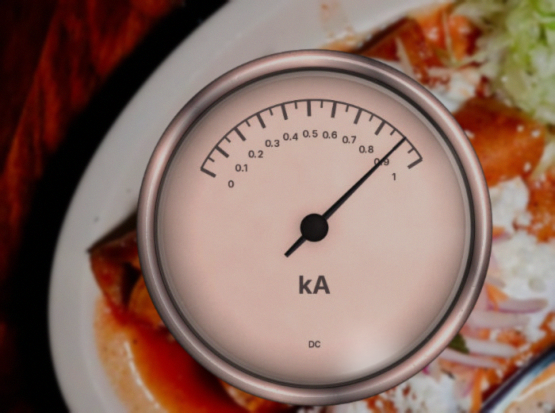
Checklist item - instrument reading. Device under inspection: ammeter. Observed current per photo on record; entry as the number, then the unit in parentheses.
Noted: 0.9 (kA)
